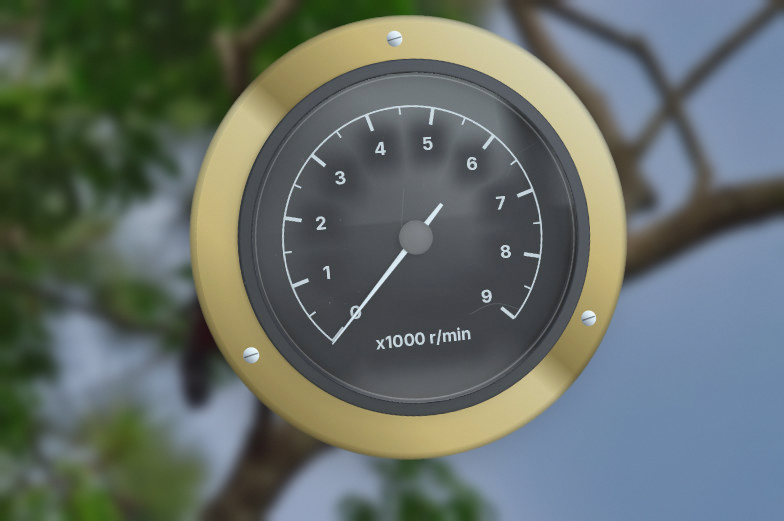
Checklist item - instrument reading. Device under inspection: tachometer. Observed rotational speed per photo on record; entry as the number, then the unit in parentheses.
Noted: 0 (rpm)
